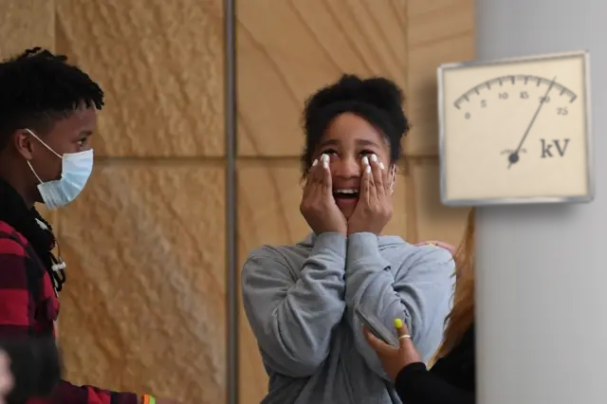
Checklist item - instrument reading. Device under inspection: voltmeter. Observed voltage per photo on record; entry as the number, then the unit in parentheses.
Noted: 20 (kV)
